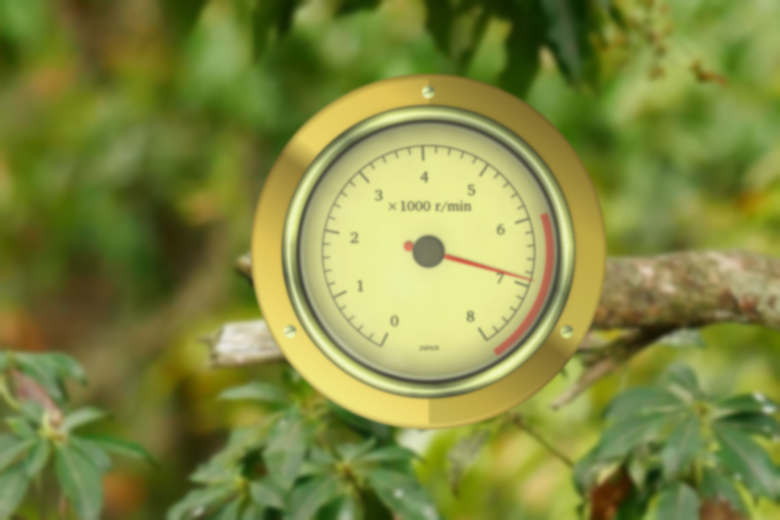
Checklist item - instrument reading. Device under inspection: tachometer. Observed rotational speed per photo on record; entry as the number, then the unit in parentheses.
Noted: 6900 (rpm)
